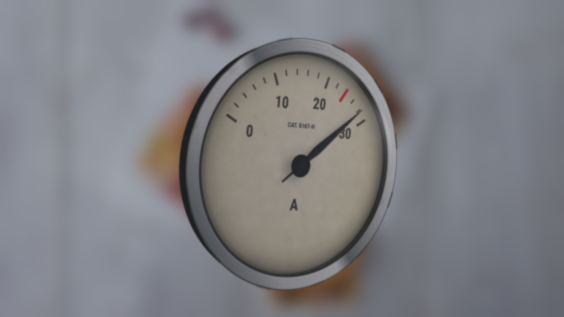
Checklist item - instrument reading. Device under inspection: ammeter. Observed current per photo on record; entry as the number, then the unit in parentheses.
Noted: 28 (A)
